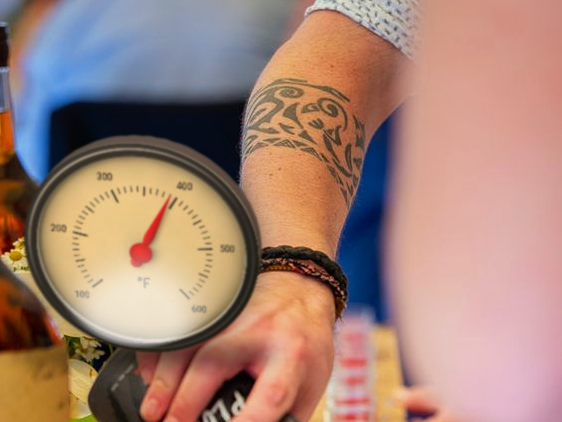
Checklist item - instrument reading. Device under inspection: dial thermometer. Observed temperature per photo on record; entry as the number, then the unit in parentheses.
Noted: 390 (°F)
